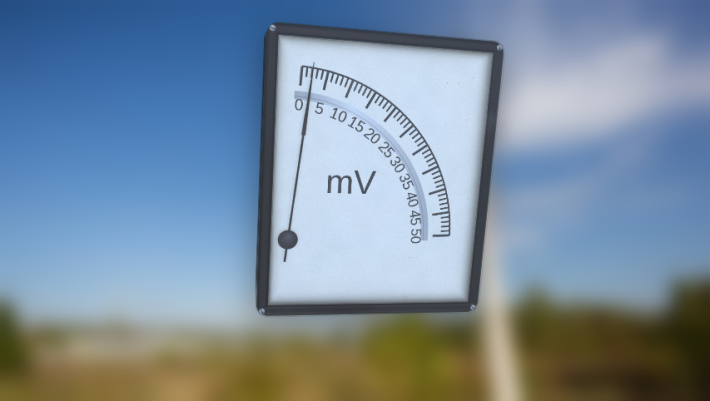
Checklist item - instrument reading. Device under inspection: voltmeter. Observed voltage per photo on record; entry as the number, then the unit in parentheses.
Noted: 2 (mV)
